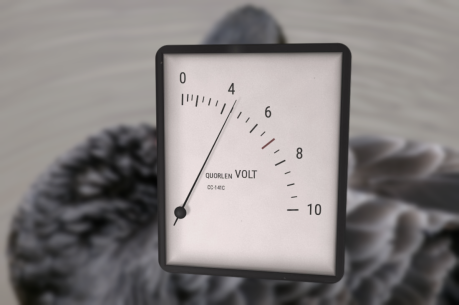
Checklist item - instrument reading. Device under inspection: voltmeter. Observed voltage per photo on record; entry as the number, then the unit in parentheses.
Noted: 4.5 (V)
